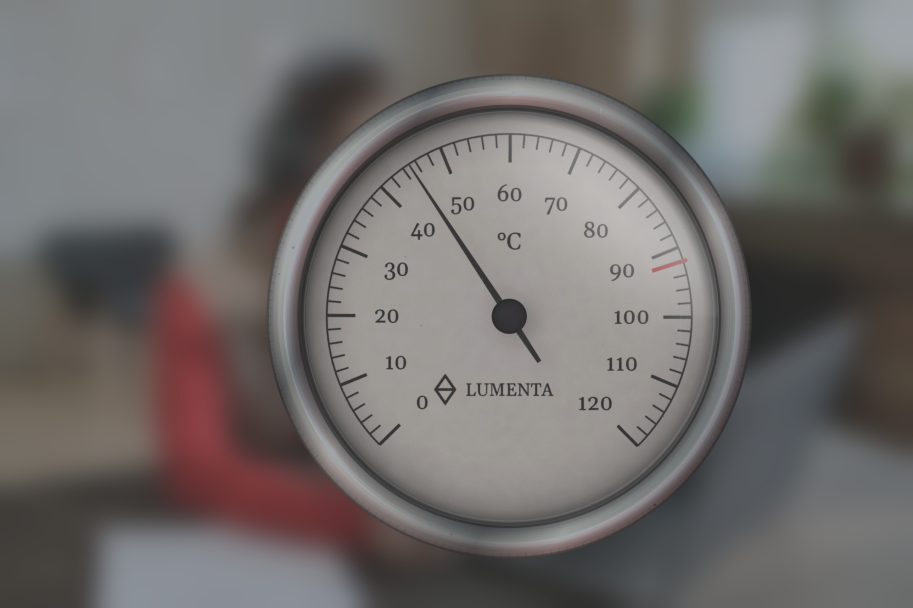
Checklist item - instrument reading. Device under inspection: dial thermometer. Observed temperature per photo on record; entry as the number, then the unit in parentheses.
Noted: 45 (°C)
